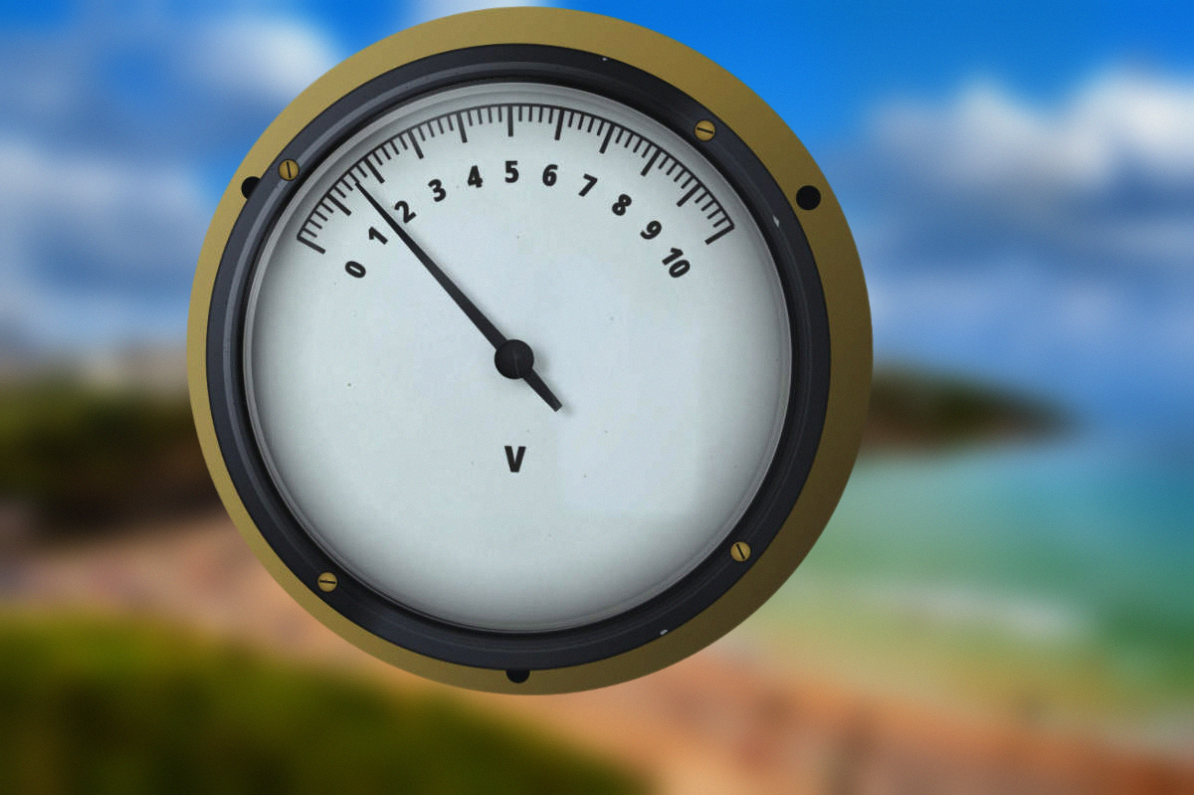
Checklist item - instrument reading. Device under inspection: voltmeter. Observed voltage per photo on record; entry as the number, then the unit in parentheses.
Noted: 1.6 (V)
